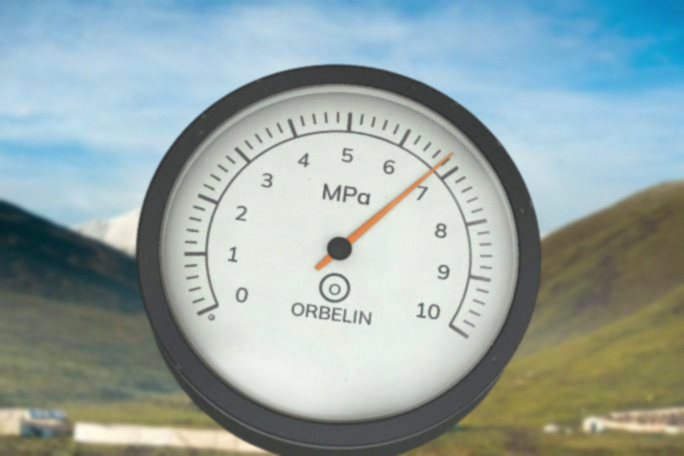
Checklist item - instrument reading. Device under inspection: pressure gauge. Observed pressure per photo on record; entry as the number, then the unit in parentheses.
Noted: 6.8 (MPa)
